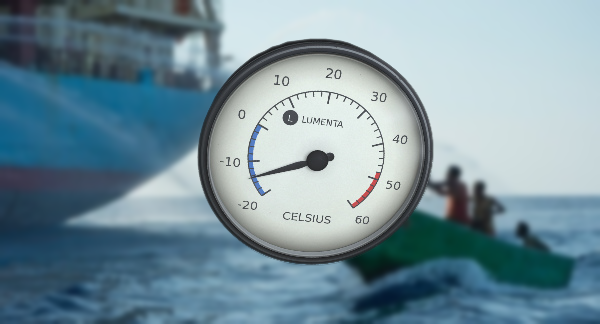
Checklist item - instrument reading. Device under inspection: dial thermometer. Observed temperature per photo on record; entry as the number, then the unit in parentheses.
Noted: -14 (°C)
